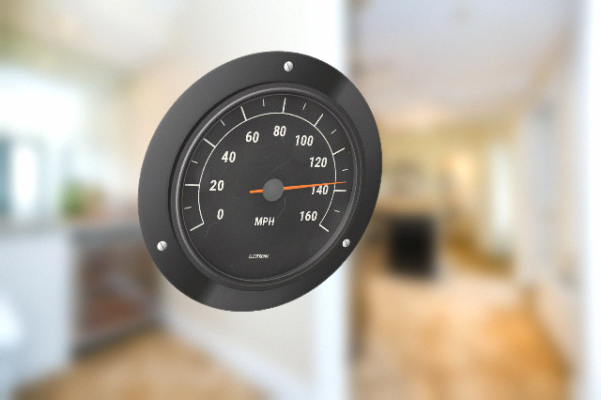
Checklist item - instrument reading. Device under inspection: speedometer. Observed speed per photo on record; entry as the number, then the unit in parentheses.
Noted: 135 (mph)
